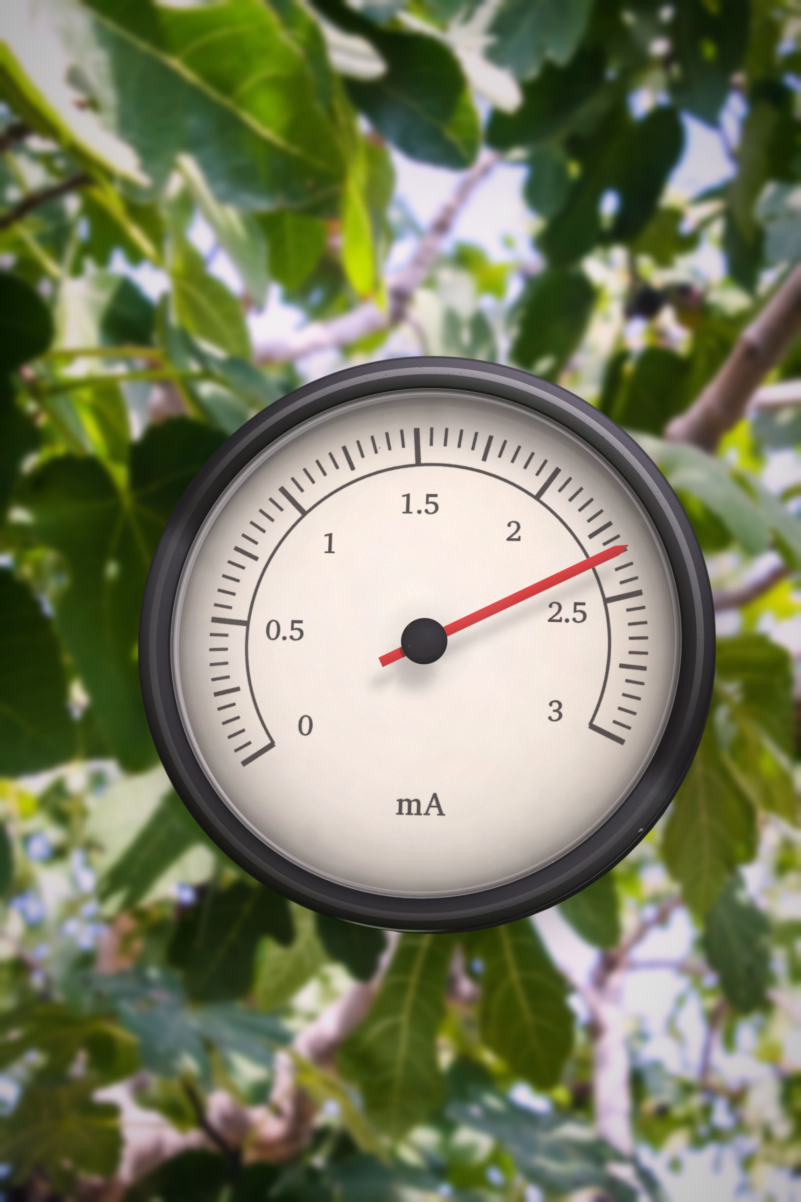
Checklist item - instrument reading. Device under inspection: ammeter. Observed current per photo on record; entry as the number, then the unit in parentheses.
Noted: 2.35 (mA)
